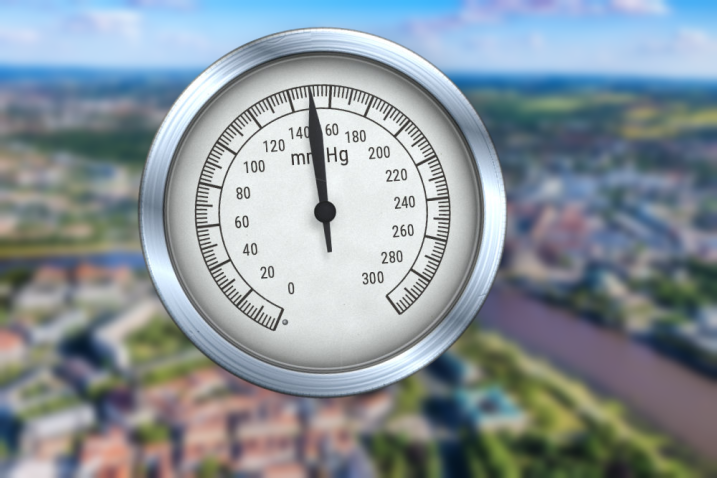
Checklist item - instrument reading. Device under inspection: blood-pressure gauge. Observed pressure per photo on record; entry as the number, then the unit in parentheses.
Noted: 150 (mmHg)
